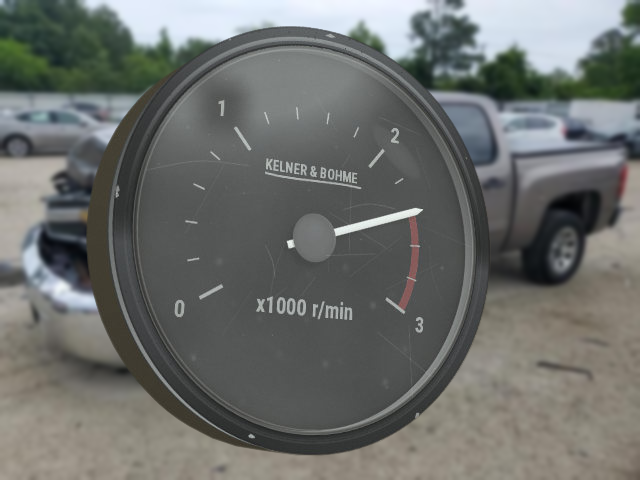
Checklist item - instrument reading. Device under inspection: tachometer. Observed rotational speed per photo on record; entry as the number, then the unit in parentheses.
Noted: 2400 (rpm)
